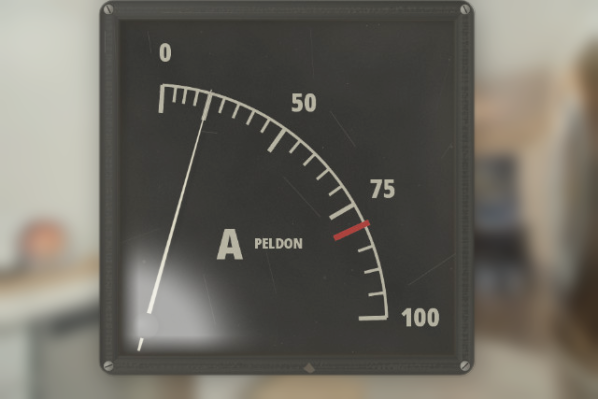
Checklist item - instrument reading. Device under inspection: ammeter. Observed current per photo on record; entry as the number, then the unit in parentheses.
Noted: 25 (A)
